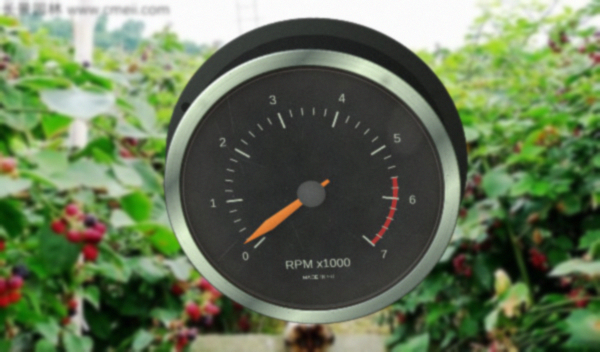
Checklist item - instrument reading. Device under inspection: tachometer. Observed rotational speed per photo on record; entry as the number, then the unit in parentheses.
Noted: 200 (rpm)
